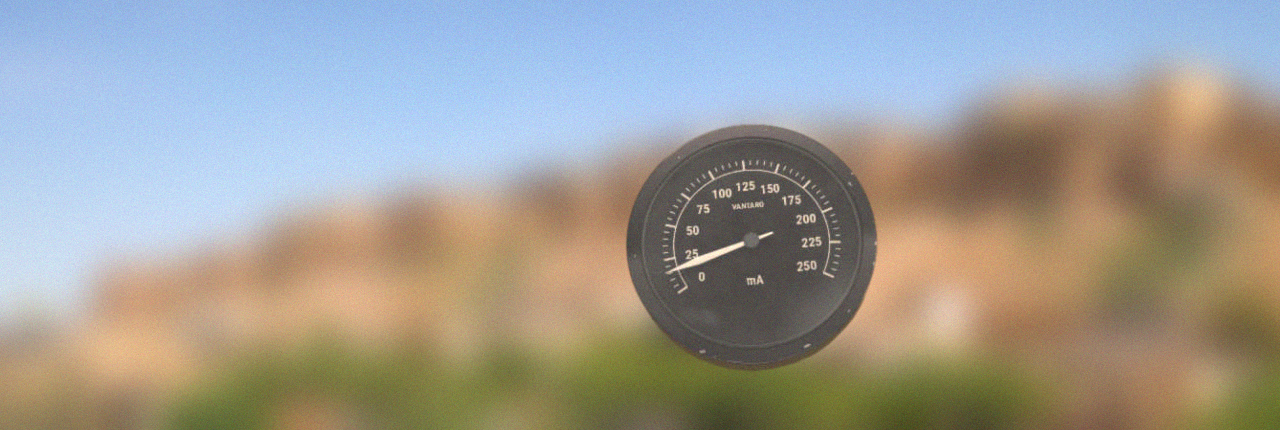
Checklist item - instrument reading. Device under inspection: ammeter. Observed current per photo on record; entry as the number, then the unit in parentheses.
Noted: 15 (mA)
